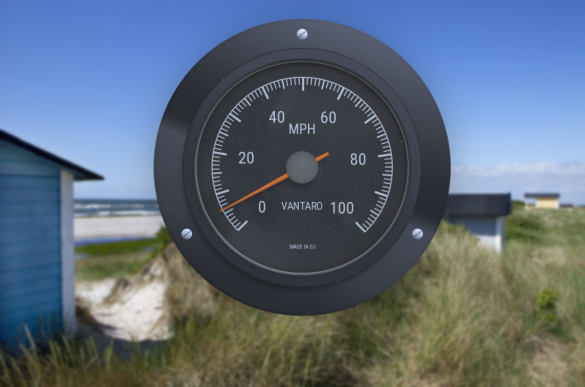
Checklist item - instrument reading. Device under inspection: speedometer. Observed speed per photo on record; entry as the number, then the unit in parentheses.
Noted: 6 (mph)
